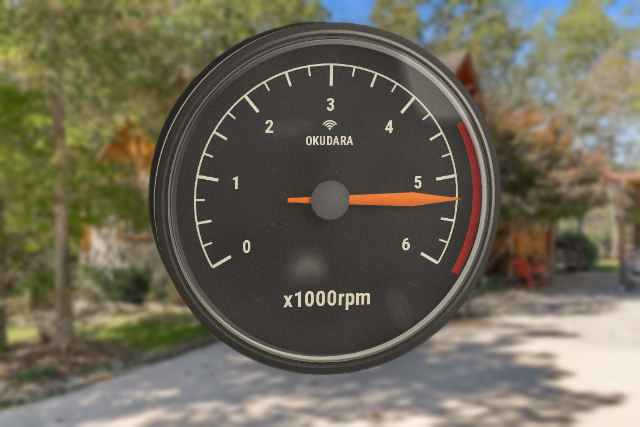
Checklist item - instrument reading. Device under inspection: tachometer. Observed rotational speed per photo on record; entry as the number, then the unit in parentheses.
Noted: 5250 (rpm)
